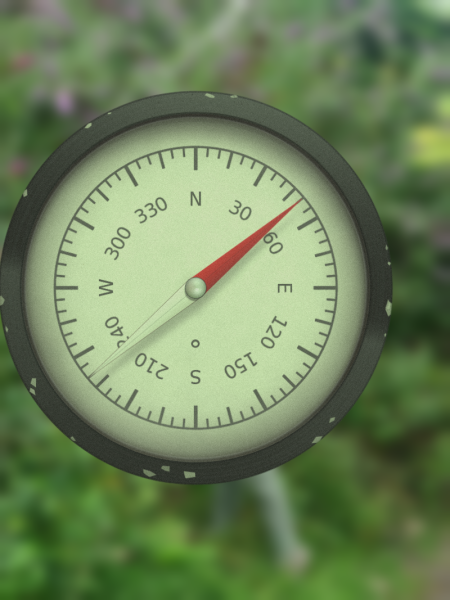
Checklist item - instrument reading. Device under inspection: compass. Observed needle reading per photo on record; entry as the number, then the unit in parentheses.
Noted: 50 (°)
